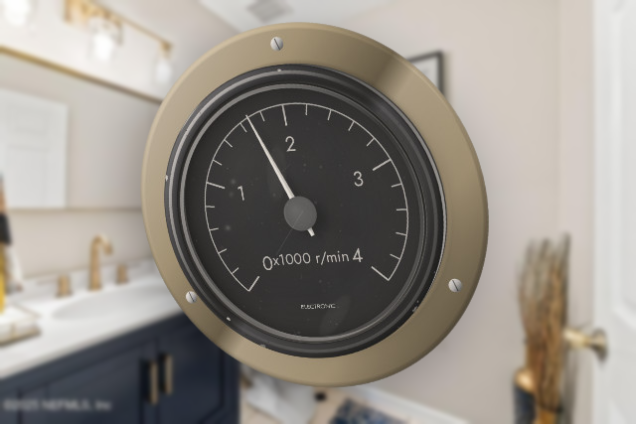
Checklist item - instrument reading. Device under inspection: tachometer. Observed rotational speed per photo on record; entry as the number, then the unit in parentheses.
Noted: 1700 (rpm)
